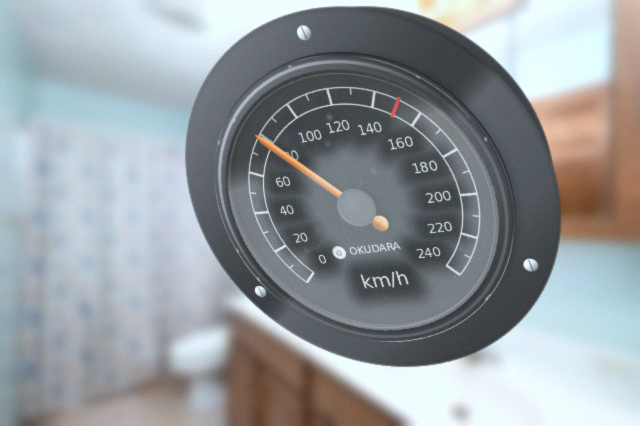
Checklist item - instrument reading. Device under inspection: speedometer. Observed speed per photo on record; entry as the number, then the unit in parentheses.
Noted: 80 (km/h)
